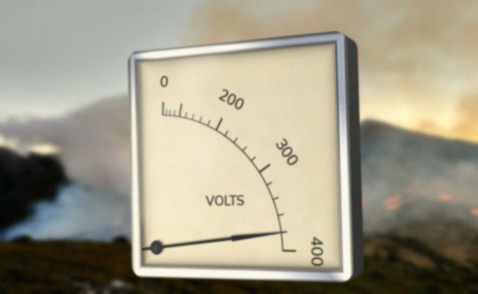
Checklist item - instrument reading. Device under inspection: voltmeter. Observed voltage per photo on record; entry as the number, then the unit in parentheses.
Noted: 380 (V)
